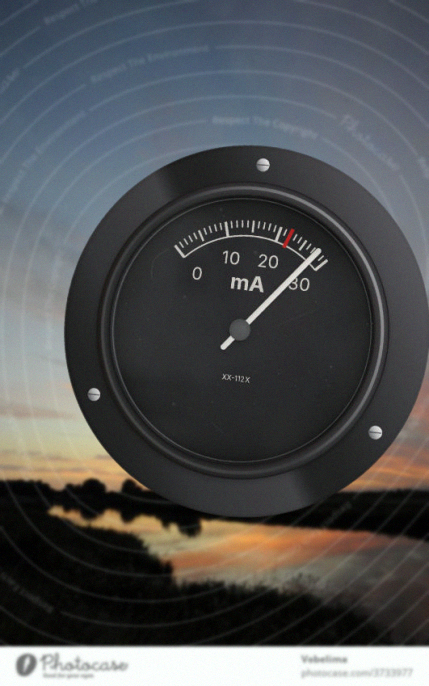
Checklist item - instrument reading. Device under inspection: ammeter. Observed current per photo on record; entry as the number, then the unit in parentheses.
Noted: 28 (mA)
